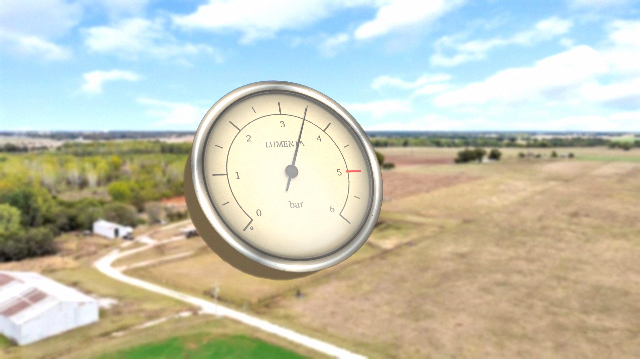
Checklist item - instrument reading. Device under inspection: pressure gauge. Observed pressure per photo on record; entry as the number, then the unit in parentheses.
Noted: 3.5 (bar)
